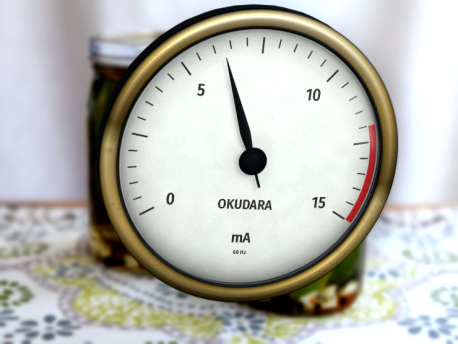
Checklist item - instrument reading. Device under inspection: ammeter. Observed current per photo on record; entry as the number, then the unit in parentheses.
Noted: 6.25 (mA)
